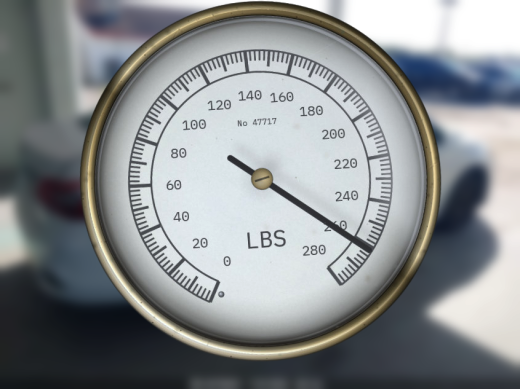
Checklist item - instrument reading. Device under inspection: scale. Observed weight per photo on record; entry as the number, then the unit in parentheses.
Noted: 262 (lb)
